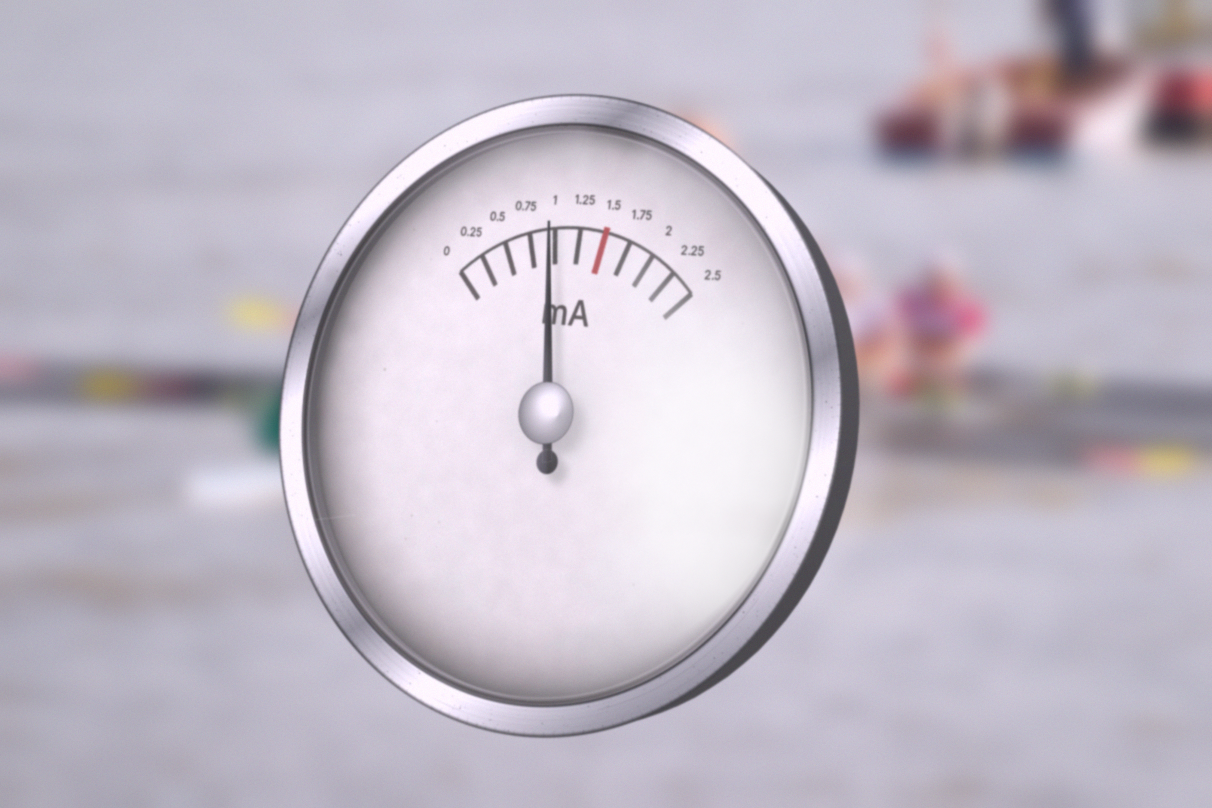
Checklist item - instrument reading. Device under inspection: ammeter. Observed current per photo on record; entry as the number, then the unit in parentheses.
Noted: 1 (mA)
